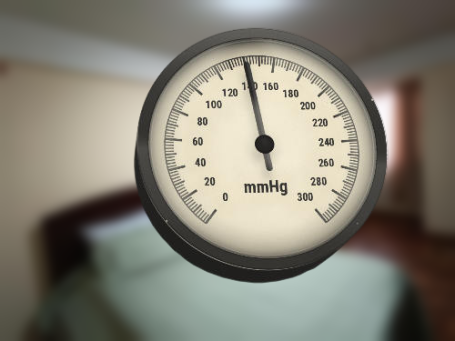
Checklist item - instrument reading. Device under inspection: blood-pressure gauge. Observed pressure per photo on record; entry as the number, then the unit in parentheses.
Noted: 140 (mmHg)
